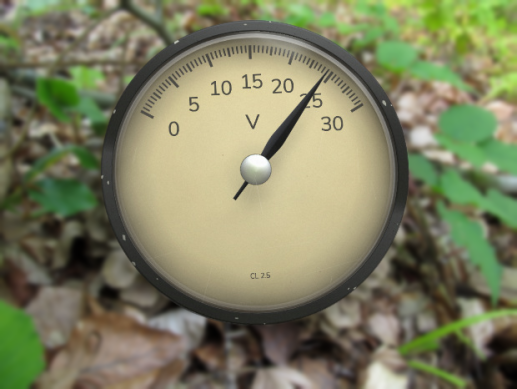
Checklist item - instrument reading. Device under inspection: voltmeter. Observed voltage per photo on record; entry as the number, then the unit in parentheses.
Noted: 24.5 (V)
